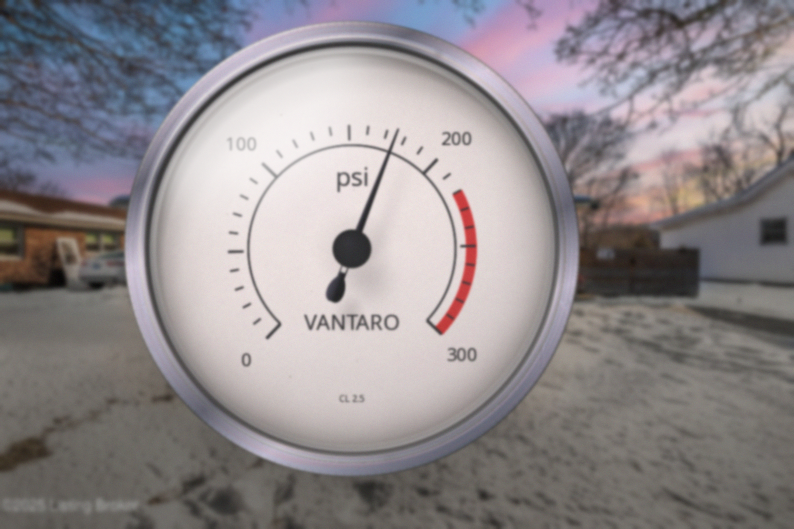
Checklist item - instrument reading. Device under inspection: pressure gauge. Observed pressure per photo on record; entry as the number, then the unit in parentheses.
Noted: 175 (psi)
